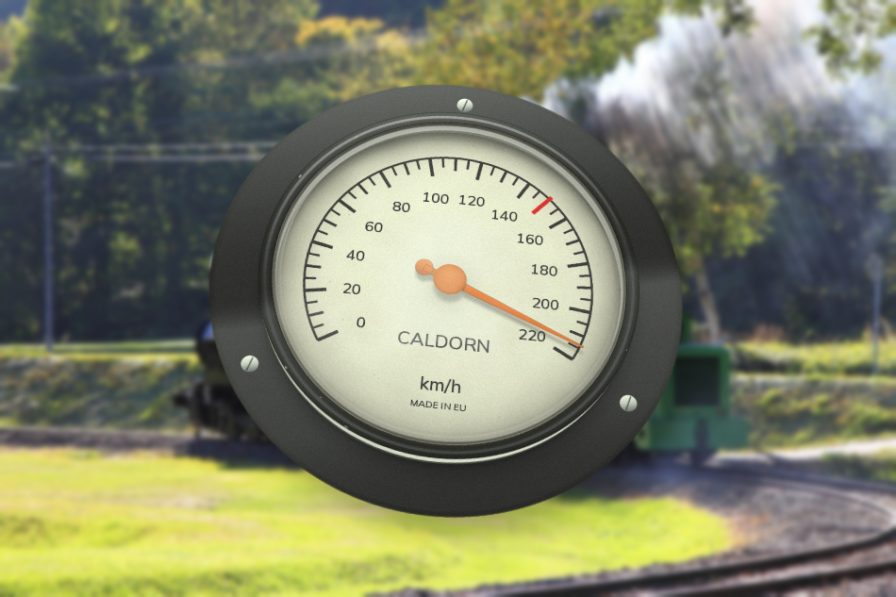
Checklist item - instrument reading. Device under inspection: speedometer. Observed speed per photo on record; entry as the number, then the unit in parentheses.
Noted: 215 (km/h)
